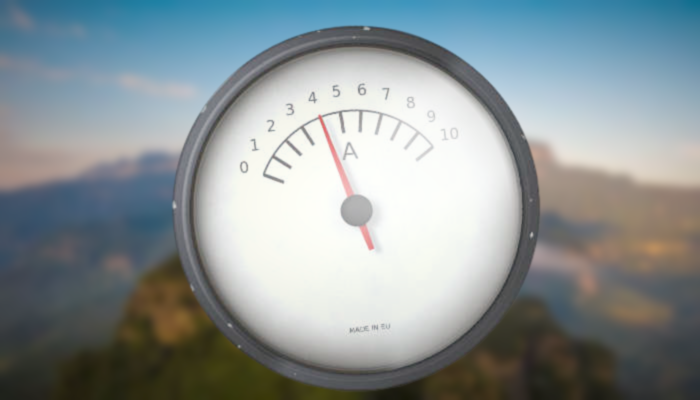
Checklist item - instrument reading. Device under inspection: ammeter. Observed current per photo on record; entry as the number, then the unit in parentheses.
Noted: 4 (A)
